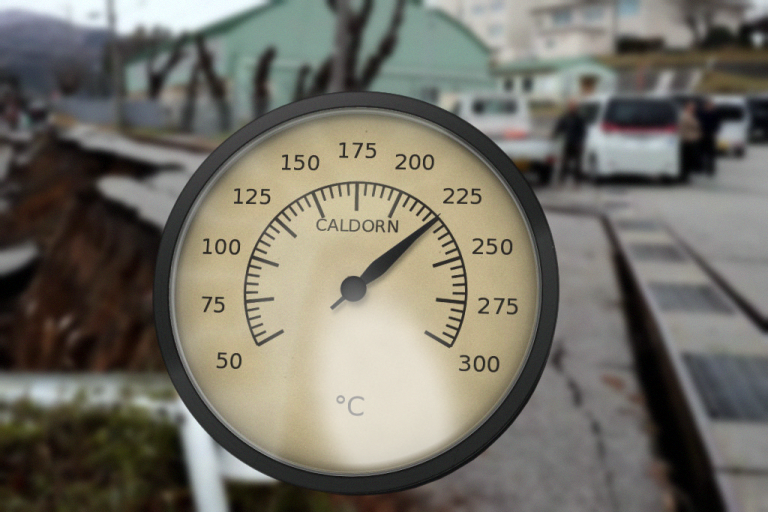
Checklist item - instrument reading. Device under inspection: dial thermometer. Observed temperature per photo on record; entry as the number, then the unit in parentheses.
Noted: 225 (°C)
